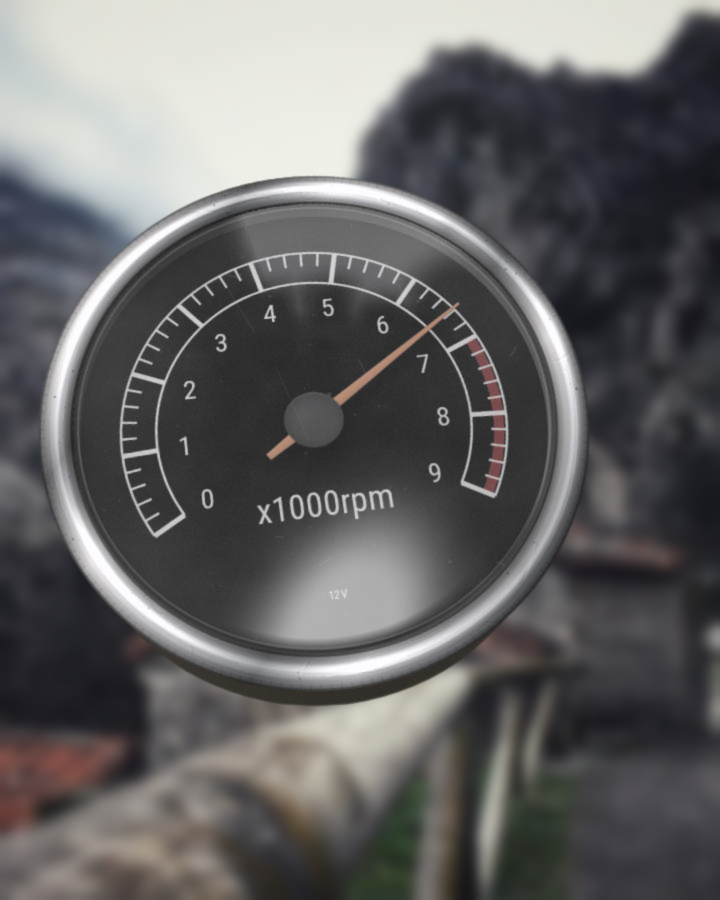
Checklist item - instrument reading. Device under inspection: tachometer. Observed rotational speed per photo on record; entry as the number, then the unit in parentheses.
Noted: 6600 (rpm)
